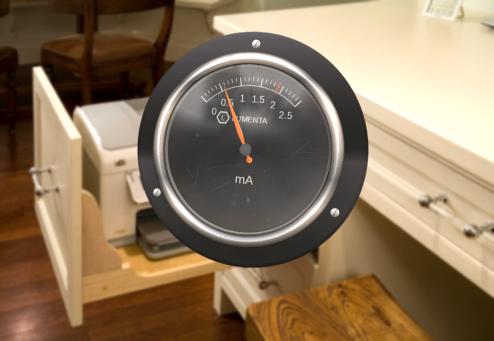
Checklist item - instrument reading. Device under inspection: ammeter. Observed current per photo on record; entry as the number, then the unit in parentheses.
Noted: 0.6 (mA)
